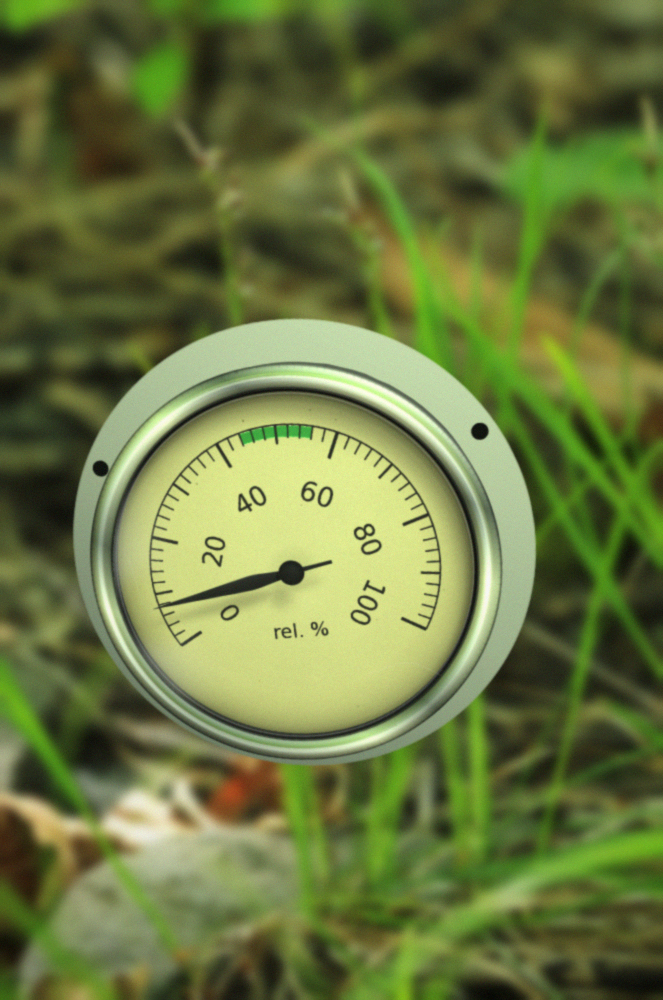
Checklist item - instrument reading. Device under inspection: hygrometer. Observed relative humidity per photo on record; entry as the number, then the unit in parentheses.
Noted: 8 (%)
